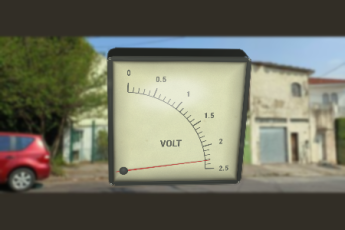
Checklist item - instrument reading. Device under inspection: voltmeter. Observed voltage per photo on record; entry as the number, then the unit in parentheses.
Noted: 2.3 (V)
